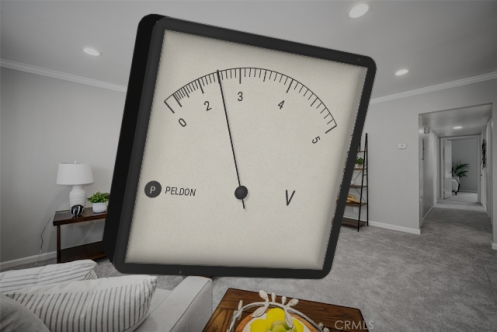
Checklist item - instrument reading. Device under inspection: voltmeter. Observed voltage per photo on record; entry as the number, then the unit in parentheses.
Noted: 2.5 (V)
